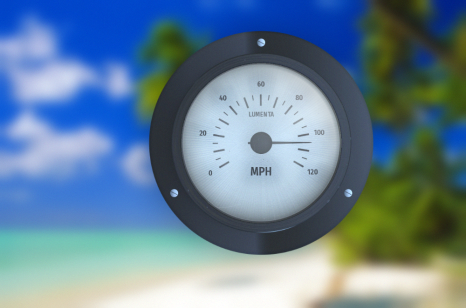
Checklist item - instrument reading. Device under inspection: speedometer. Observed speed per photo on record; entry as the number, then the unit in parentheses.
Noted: 105 (mph)
